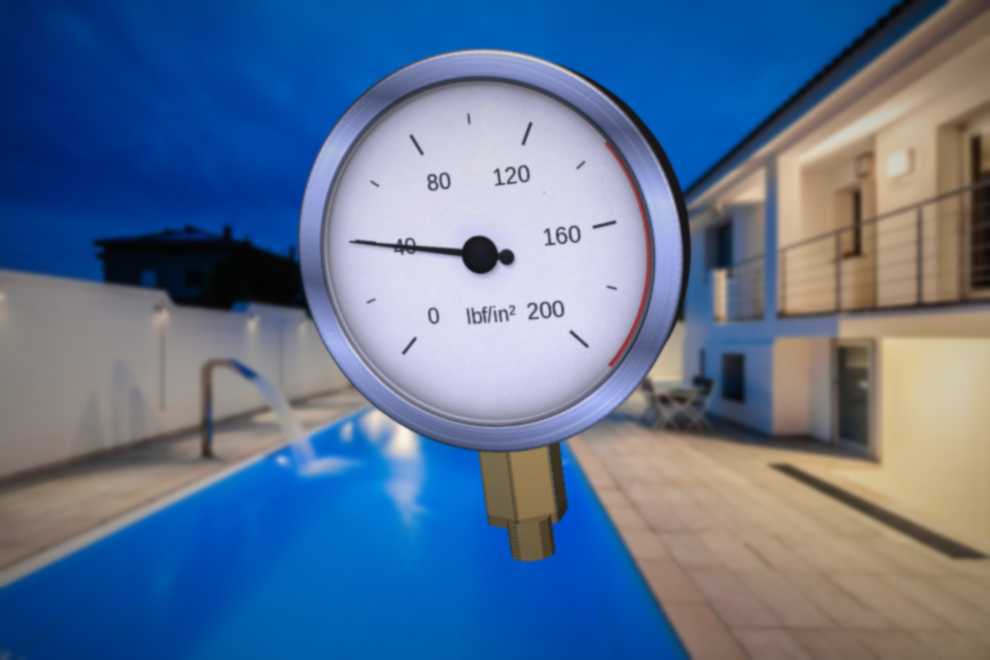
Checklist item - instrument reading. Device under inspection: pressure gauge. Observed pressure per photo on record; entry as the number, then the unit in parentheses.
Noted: 40 (psi)
